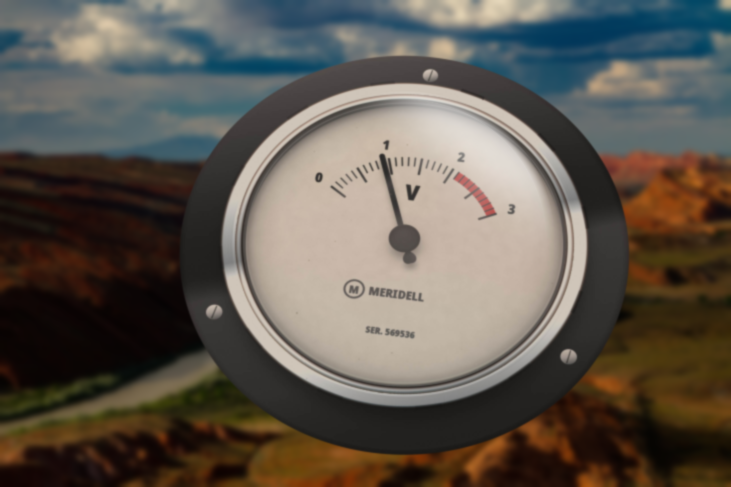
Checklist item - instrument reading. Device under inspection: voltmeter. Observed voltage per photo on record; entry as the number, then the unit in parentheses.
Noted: 0.9 (V)
